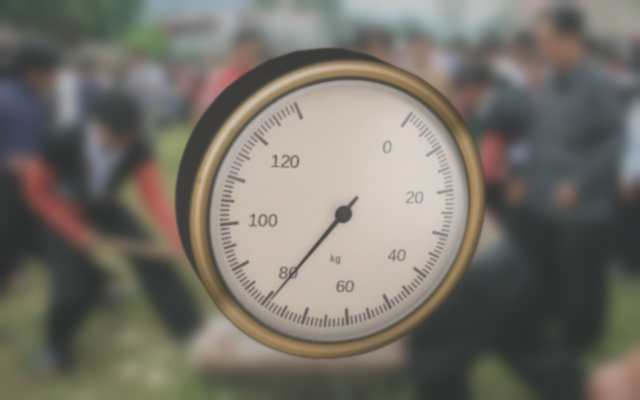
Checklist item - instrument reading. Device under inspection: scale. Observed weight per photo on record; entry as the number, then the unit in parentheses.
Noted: 80 (kg)
